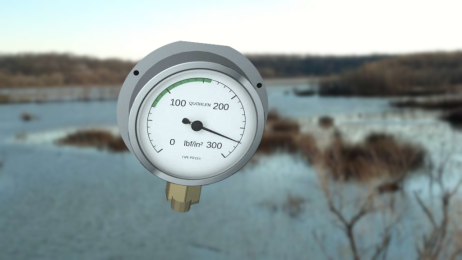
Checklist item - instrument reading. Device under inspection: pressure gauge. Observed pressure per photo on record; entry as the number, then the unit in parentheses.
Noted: 270 (psi)
